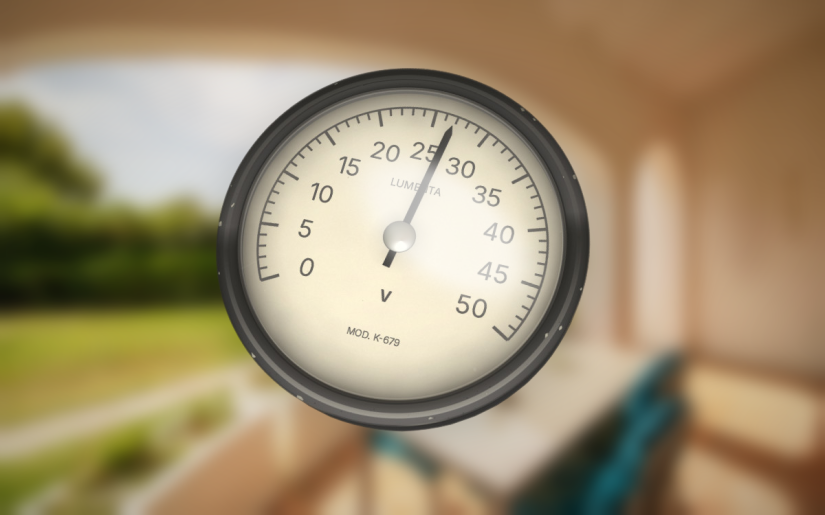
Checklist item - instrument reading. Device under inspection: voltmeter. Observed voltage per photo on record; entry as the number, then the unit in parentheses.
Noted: 27 (V)
